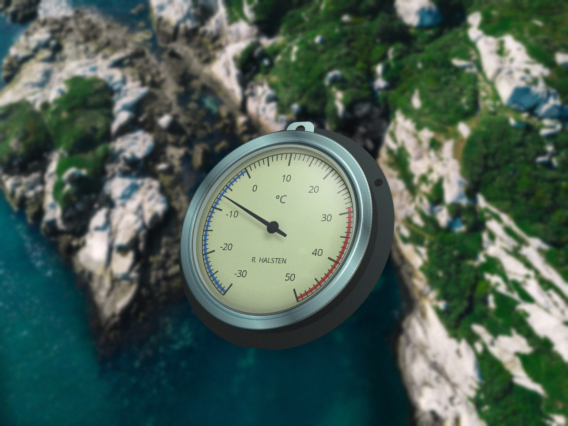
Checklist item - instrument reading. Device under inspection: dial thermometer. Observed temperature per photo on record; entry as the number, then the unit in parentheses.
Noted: -7 (°C)
